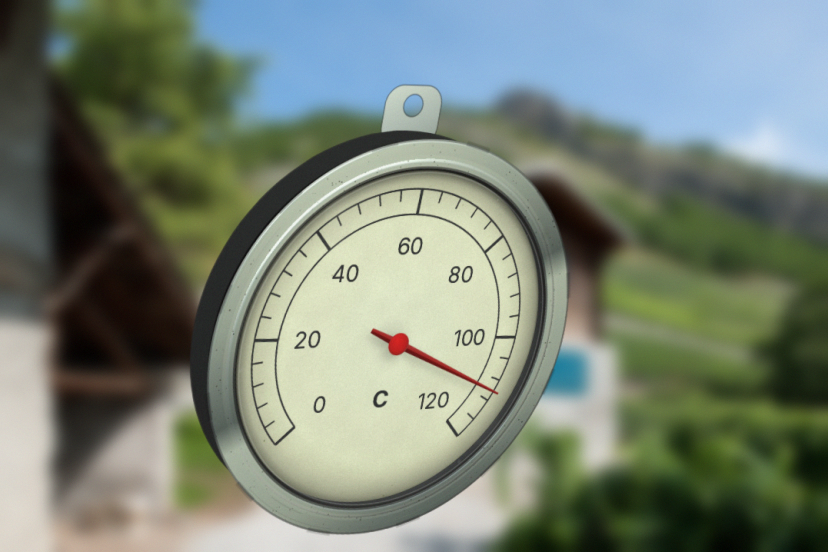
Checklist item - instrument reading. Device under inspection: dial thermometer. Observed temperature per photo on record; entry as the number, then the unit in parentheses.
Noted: 110 (°C)
